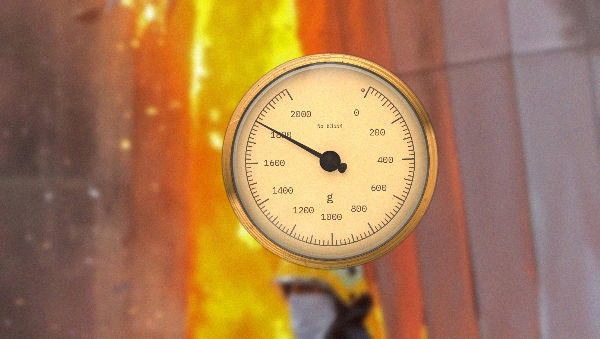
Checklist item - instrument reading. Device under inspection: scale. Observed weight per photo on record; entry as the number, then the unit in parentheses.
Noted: 1800 (g)
